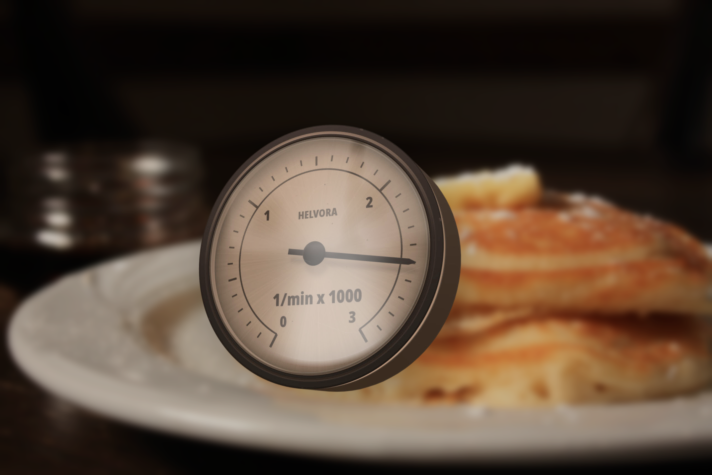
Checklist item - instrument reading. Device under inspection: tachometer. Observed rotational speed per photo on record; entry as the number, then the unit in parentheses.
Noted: 2500 (rpm)
